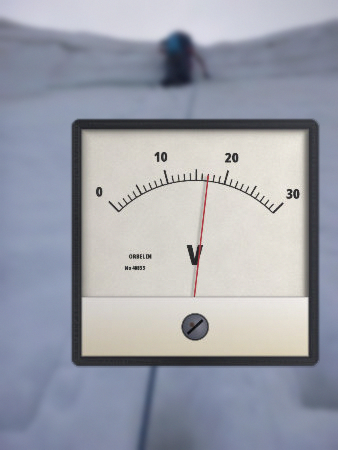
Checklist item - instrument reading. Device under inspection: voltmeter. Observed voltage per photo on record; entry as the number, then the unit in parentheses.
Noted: 17 (V)
